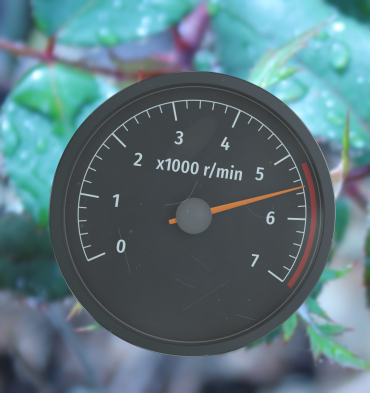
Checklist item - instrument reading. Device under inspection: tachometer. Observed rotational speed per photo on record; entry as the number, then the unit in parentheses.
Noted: 5500 (rpm)
